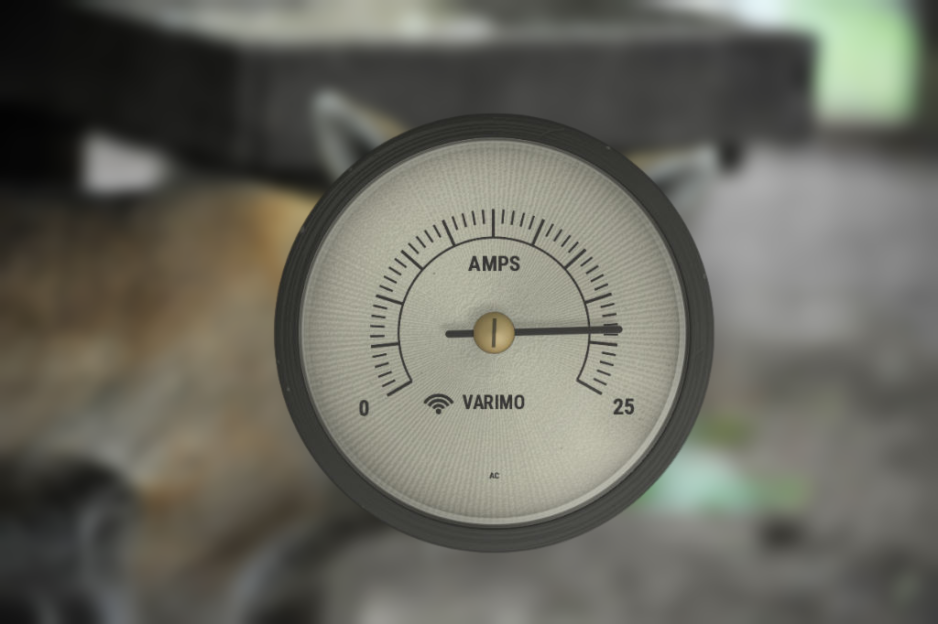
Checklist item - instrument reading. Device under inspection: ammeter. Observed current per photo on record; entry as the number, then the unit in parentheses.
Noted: 21.75 (A)
